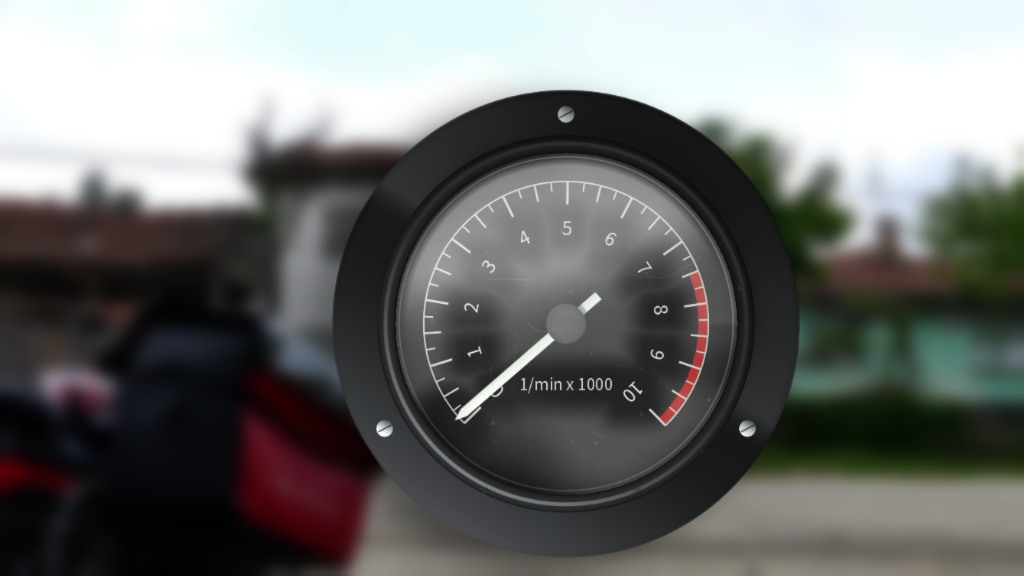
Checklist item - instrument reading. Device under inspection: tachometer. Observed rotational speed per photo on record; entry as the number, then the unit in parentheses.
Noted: 125 (rpm)
